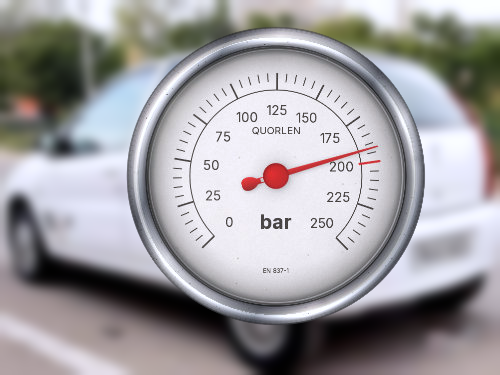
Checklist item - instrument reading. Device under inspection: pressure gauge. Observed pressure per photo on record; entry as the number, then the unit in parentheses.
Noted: 192.5 (bar)
